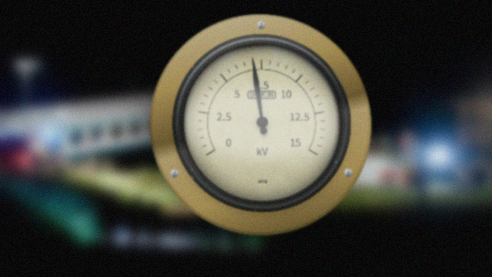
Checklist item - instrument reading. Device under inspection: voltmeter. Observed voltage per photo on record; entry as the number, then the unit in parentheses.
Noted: 7 (kV)
